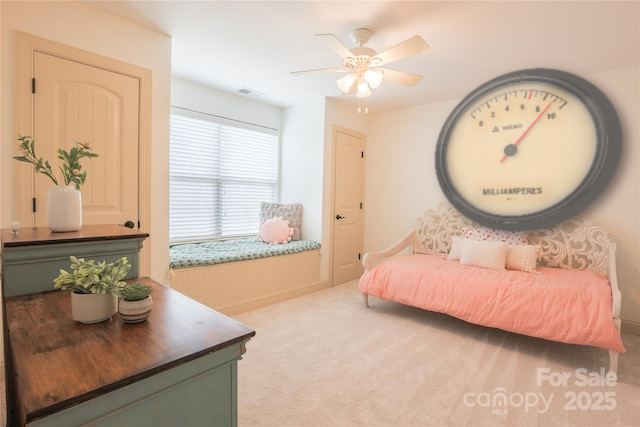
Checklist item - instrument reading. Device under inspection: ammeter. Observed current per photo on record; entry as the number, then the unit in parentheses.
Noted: 9 (mA)
